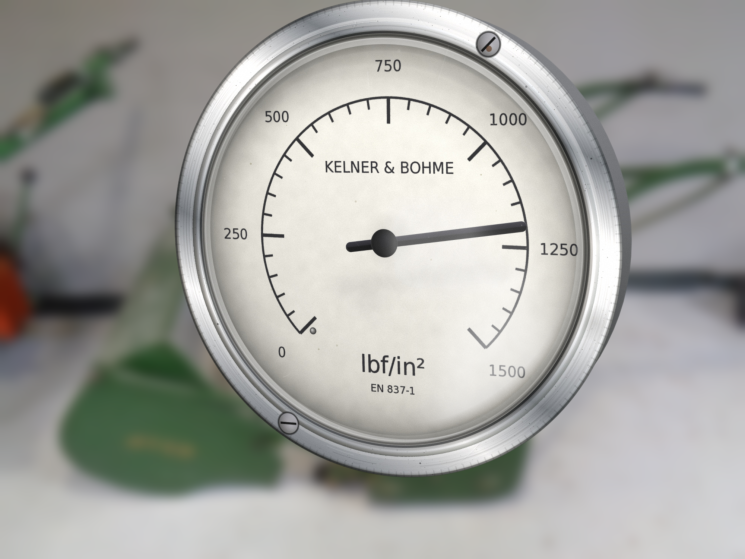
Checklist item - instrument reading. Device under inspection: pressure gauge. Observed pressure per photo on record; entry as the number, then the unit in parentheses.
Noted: 1200 (psi)
